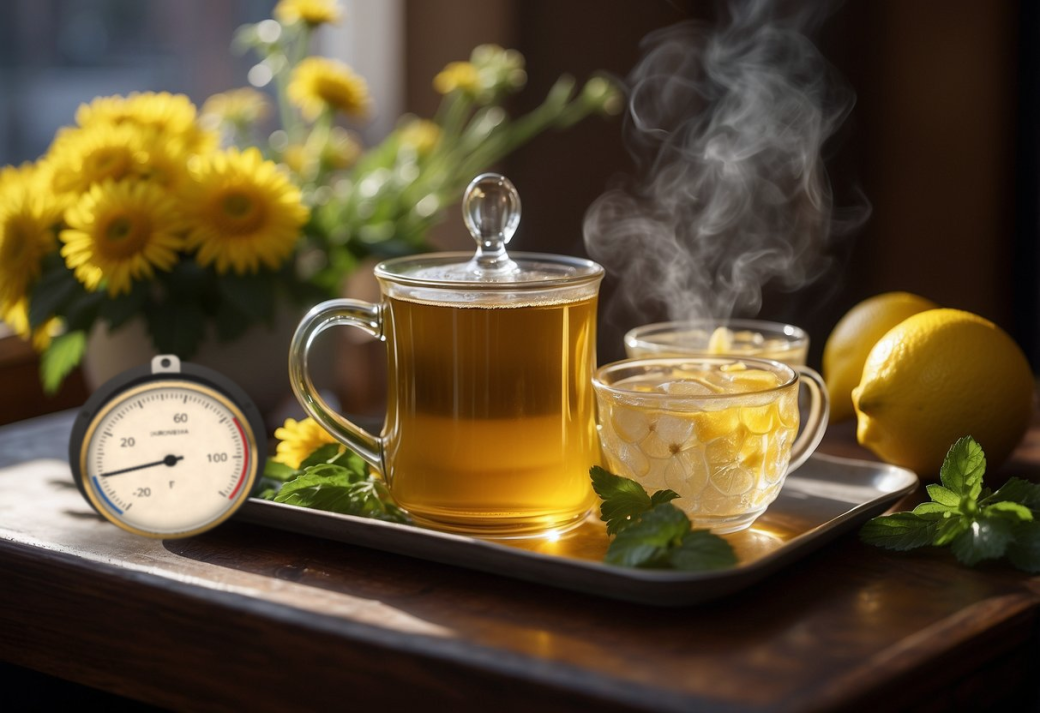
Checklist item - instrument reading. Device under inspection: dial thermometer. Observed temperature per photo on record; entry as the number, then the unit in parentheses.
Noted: 0 (°F)
